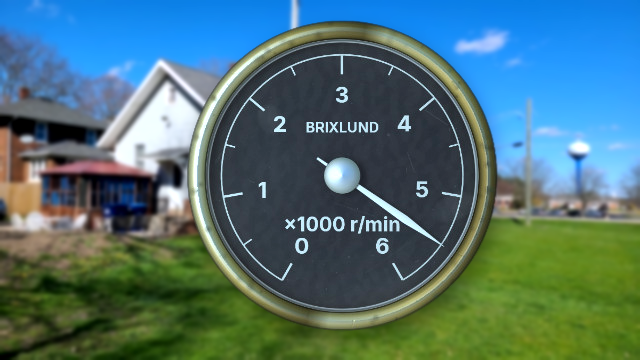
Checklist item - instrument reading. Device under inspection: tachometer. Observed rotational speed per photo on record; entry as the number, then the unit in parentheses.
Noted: 5500 (rpm)
